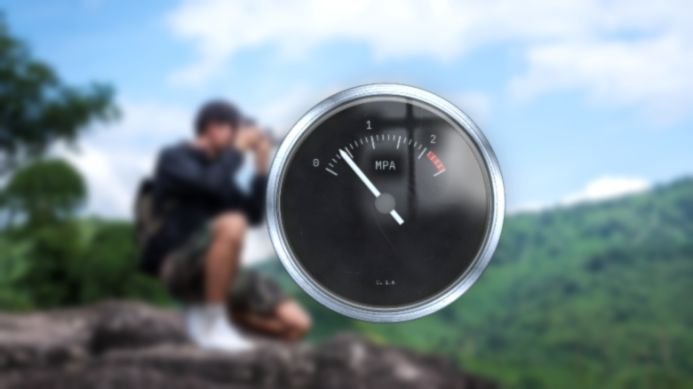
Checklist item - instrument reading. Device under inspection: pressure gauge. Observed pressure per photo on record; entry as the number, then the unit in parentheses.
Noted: 0.4 (MPa)
